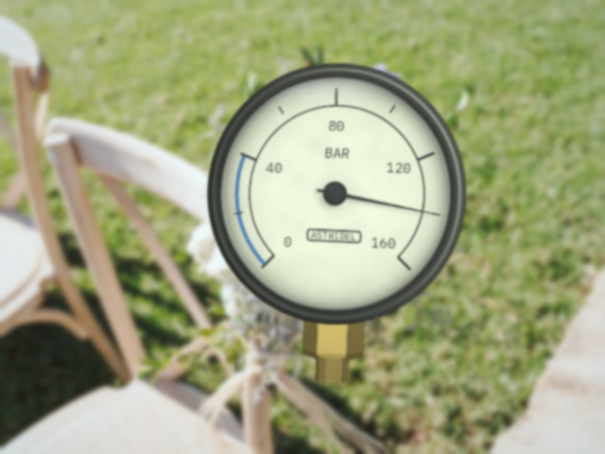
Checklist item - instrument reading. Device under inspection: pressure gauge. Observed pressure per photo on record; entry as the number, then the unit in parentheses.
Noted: 140 (bar)
